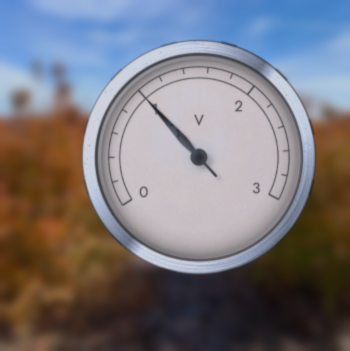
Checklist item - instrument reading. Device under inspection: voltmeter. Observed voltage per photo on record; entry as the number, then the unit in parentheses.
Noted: 1 (V)
